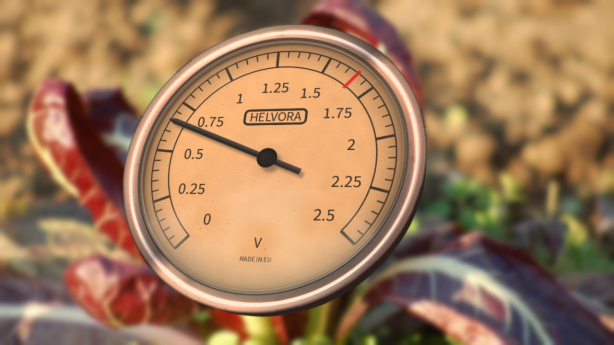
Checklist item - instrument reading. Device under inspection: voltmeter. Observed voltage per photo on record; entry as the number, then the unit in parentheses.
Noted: 0.65 (V)
